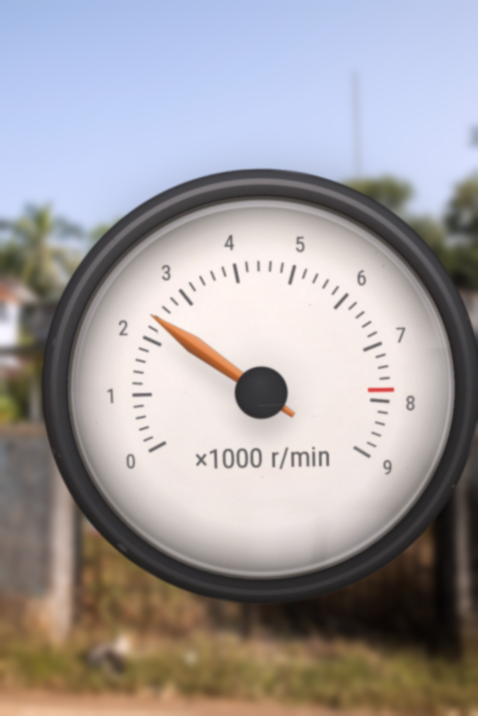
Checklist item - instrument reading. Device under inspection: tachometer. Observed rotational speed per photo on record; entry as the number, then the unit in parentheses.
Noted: 2400 (rpm)
